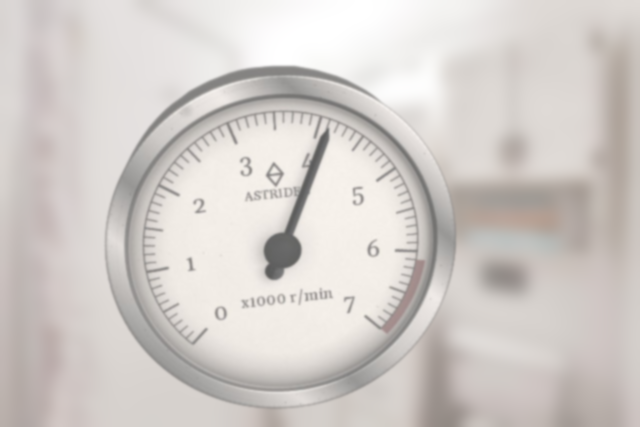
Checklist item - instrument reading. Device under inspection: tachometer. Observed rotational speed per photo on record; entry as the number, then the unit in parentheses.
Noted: 4100 (rpm)
